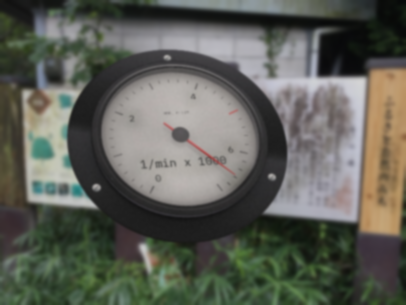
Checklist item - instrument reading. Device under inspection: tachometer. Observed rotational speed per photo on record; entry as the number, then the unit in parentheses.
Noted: 6600 (rpm)
